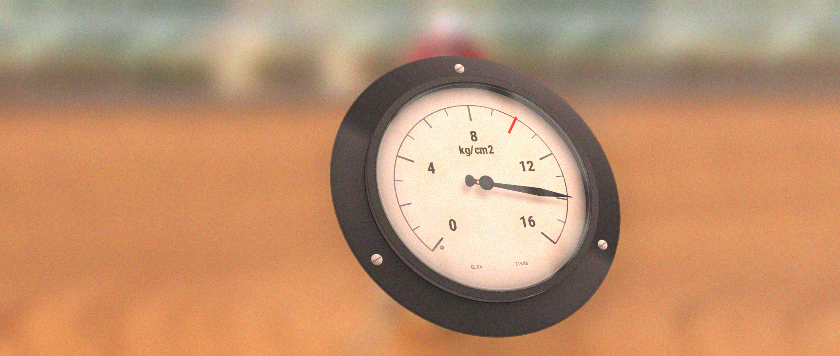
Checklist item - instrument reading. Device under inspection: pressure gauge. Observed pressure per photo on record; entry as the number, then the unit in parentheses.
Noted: 14 (kg/cm²)
